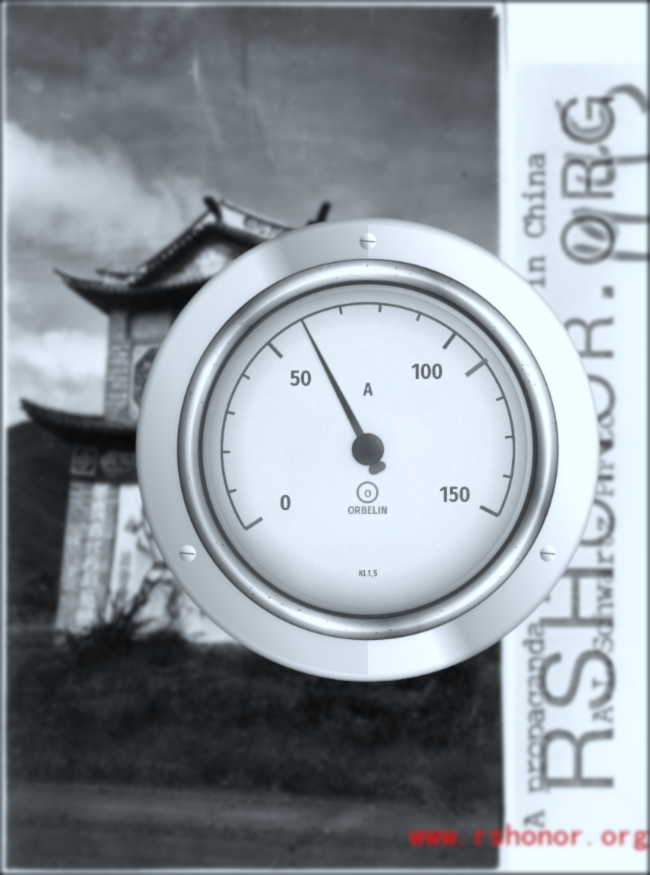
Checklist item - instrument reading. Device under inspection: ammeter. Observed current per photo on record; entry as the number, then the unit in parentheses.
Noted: 60 (A)
